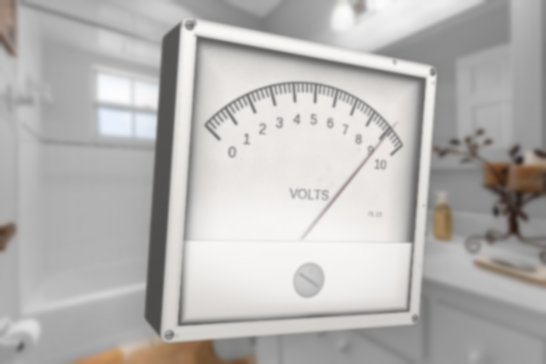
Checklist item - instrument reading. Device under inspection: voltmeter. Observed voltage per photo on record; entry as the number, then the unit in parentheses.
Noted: 9 (V)
